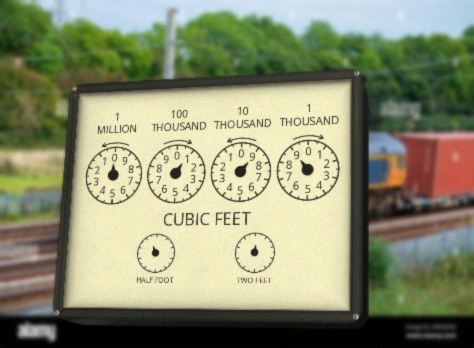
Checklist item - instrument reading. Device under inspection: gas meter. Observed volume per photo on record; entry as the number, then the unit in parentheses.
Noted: 8900 (ft³)
